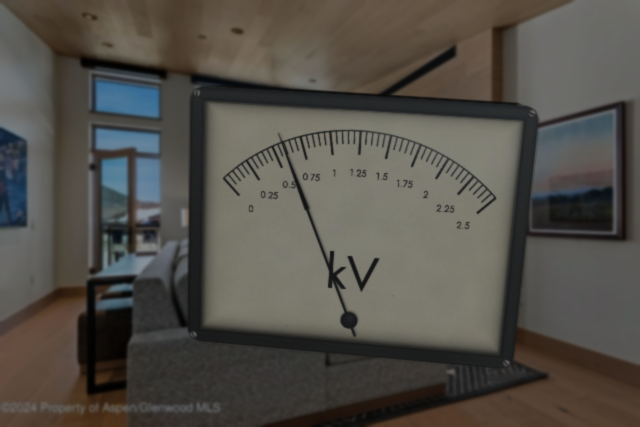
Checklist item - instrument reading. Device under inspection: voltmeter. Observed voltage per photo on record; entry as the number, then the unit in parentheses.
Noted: 0.6 (kV)
